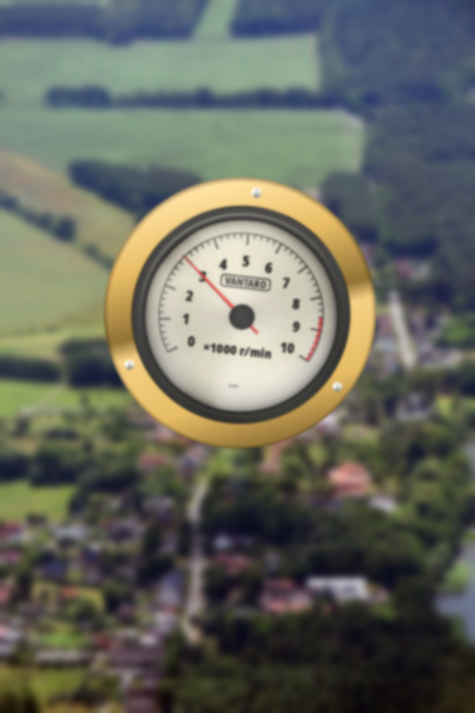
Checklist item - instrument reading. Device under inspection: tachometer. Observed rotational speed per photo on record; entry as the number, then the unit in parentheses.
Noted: 3000 (rpm)
